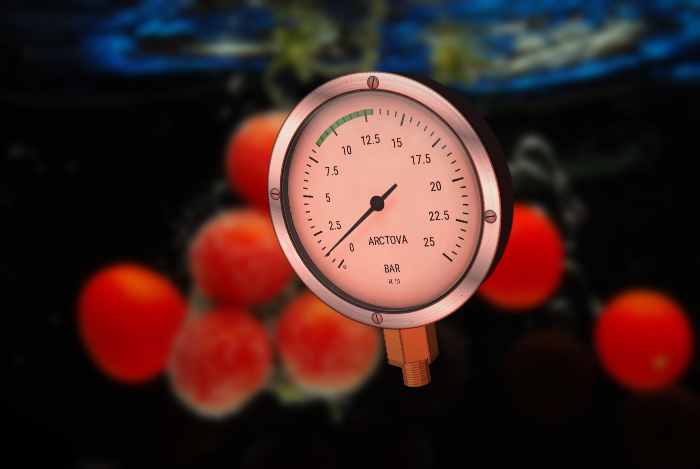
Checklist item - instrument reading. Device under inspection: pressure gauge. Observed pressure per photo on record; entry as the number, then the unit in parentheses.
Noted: 1 (bar)
